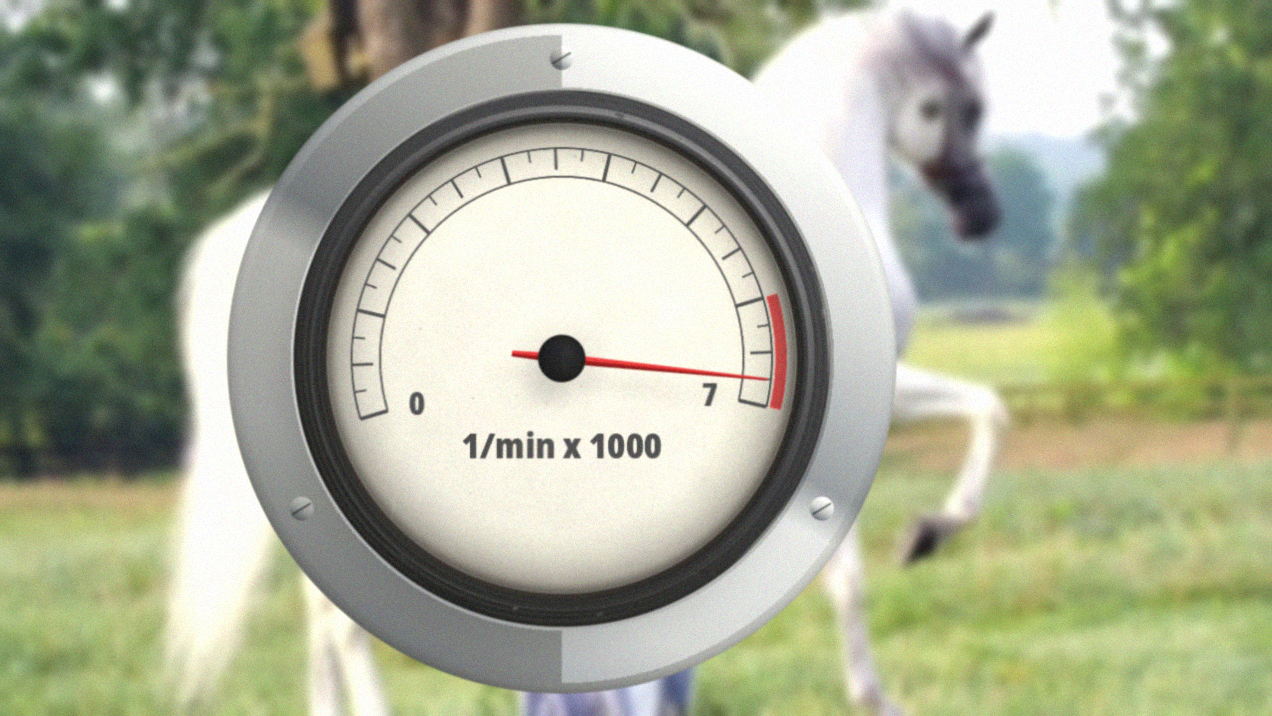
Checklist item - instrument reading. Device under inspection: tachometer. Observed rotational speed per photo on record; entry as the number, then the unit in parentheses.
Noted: 6750 (rpm)
